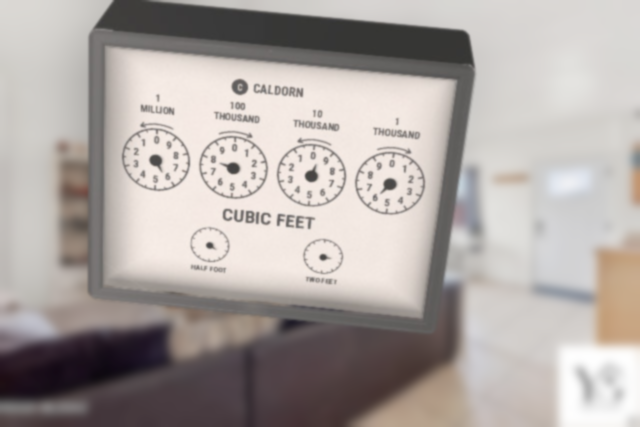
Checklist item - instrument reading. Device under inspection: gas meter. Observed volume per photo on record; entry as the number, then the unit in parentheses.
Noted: 579600 (ft³)
